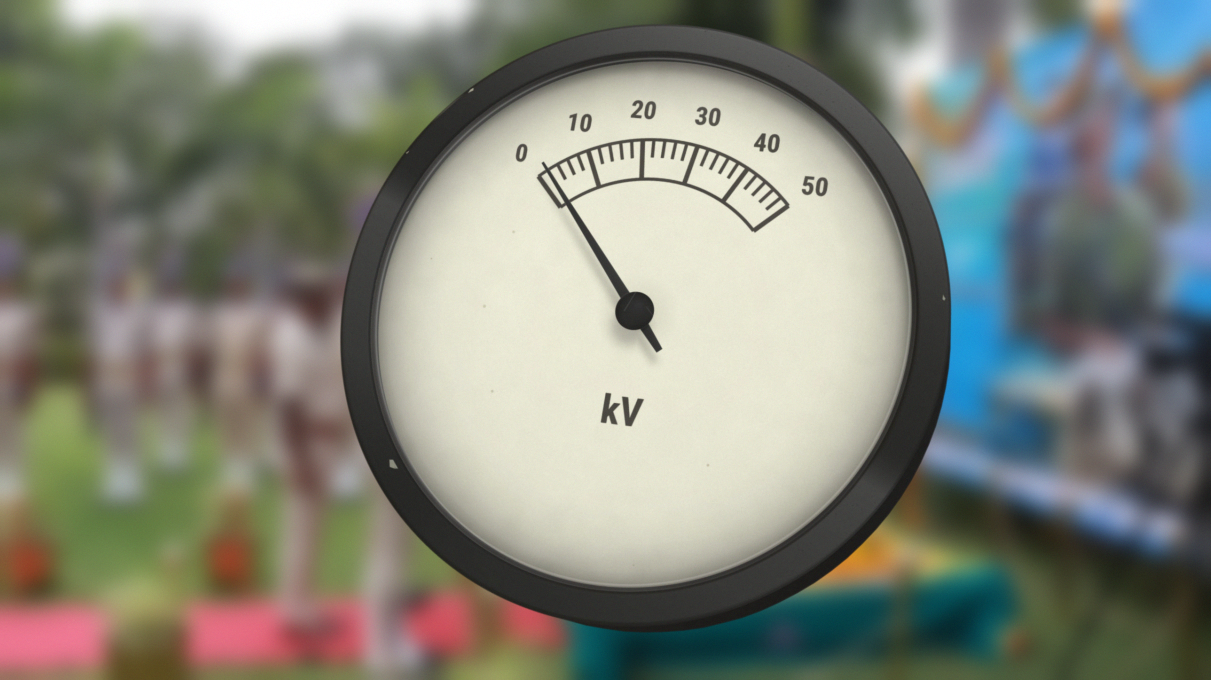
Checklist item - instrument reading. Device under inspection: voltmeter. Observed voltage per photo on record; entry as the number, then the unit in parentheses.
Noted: 2 (kV)
